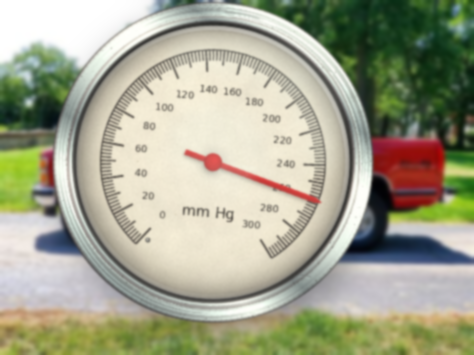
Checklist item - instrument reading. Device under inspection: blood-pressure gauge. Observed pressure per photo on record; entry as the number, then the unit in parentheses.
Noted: 260 (mmHg)
